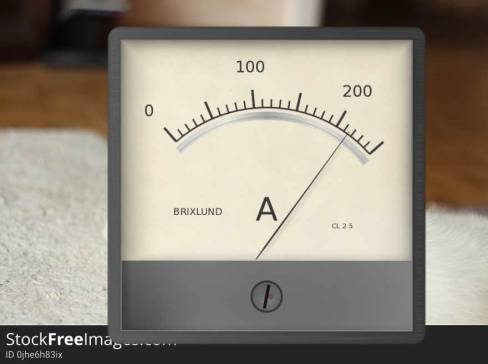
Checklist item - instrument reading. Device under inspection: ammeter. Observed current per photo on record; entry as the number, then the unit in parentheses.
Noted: 215 (A)
